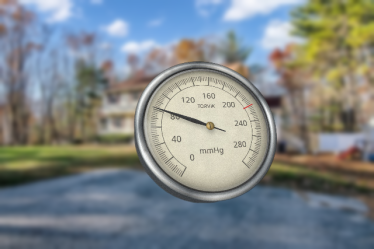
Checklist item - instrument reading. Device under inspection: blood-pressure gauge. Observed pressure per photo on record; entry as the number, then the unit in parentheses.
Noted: 80 (mmHg)
